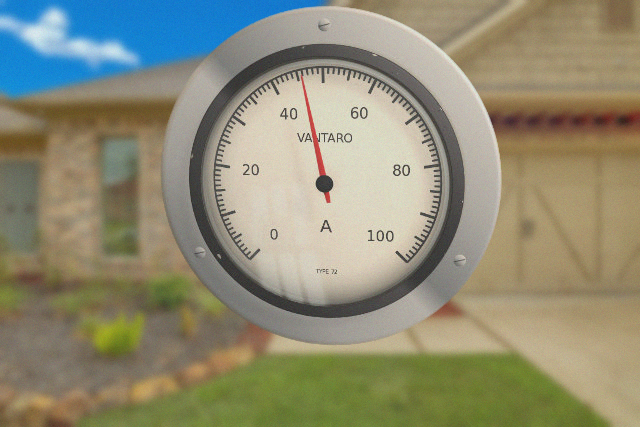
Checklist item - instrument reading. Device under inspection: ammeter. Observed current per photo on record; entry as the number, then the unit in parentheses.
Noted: 46 (A)
